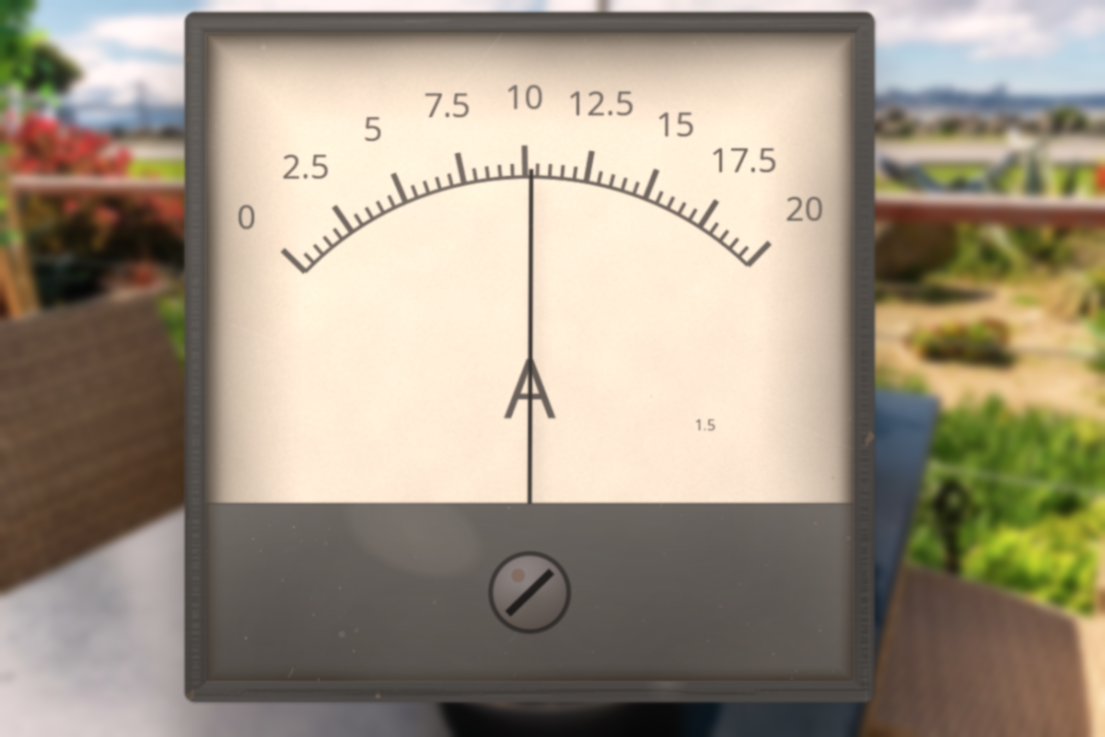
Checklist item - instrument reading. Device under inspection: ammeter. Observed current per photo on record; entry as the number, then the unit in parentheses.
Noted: 10.25 (A)
